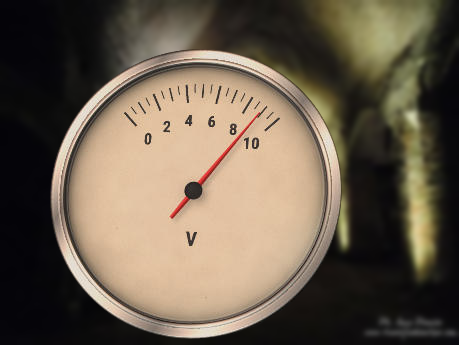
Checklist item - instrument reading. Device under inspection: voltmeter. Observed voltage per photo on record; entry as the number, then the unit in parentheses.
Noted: 9 (V)
